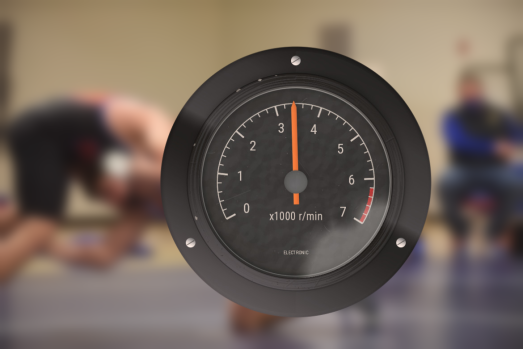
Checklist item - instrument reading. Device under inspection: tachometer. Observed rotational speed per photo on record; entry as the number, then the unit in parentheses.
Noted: 3400 (rpm)
